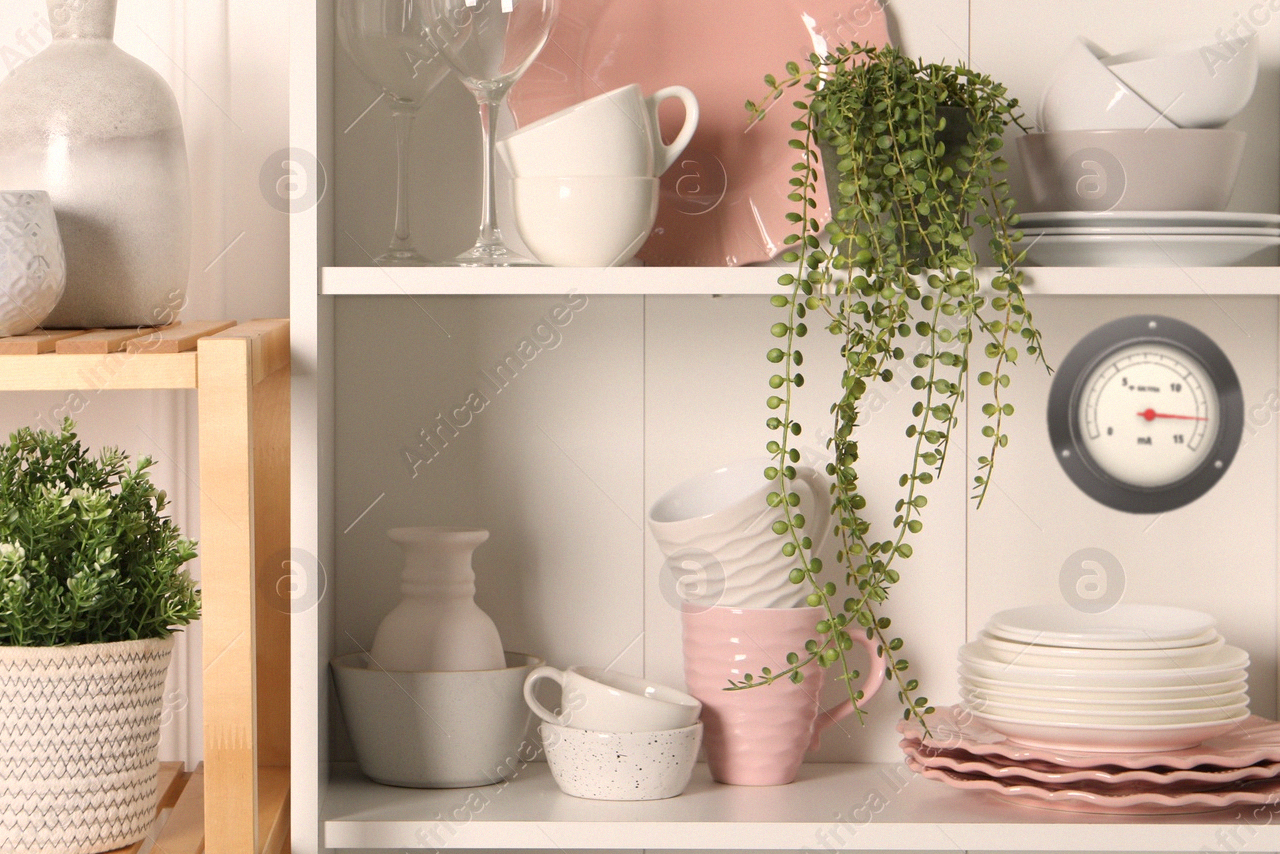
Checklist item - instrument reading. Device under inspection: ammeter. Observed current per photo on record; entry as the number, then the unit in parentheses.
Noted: 13 (mA)
